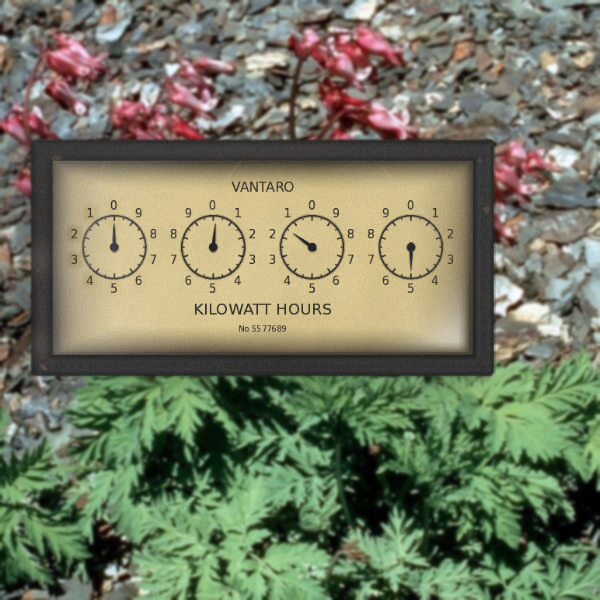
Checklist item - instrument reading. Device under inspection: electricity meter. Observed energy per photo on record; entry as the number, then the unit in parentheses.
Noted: 15 (kWh)
